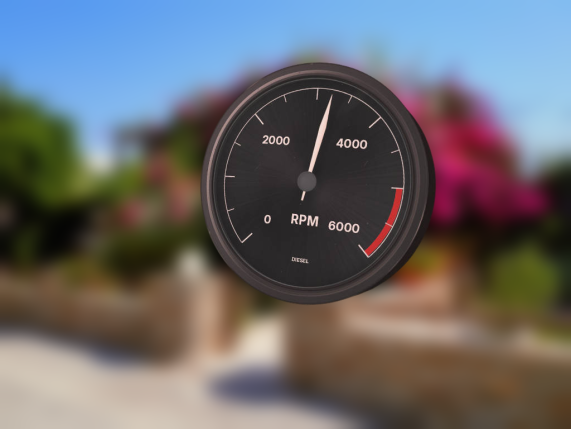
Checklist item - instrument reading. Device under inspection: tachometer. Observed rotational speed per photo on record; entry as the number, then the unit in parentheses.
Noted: 3250 (rpm)
